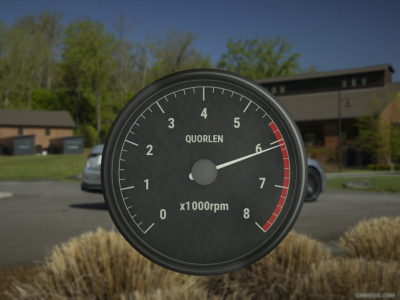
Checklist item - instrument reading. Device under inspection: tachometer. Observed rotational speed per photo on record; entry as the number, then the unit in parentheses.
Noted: 6100 (rpm)
